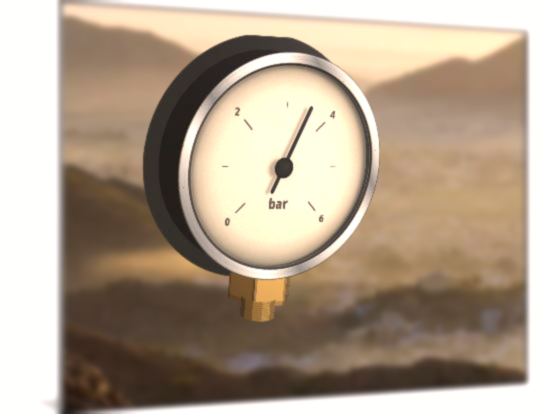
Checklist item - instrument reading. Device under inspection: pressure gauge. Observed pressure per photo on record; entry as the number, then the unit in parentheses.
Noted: 3.5 (bar)
